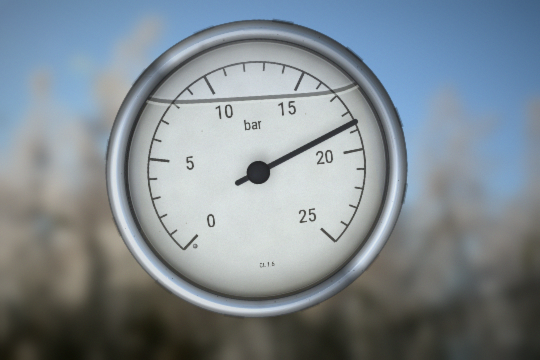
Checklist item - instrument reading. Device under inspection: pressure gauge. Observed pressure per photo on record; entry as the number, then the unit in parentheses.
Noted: 18.5 (bar)
